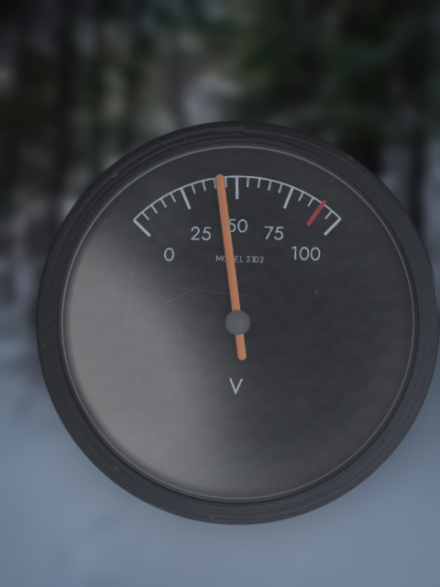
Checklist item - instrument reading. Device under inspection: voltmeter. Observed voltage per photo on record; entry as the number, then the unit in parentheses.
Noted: 42.5 (V)
